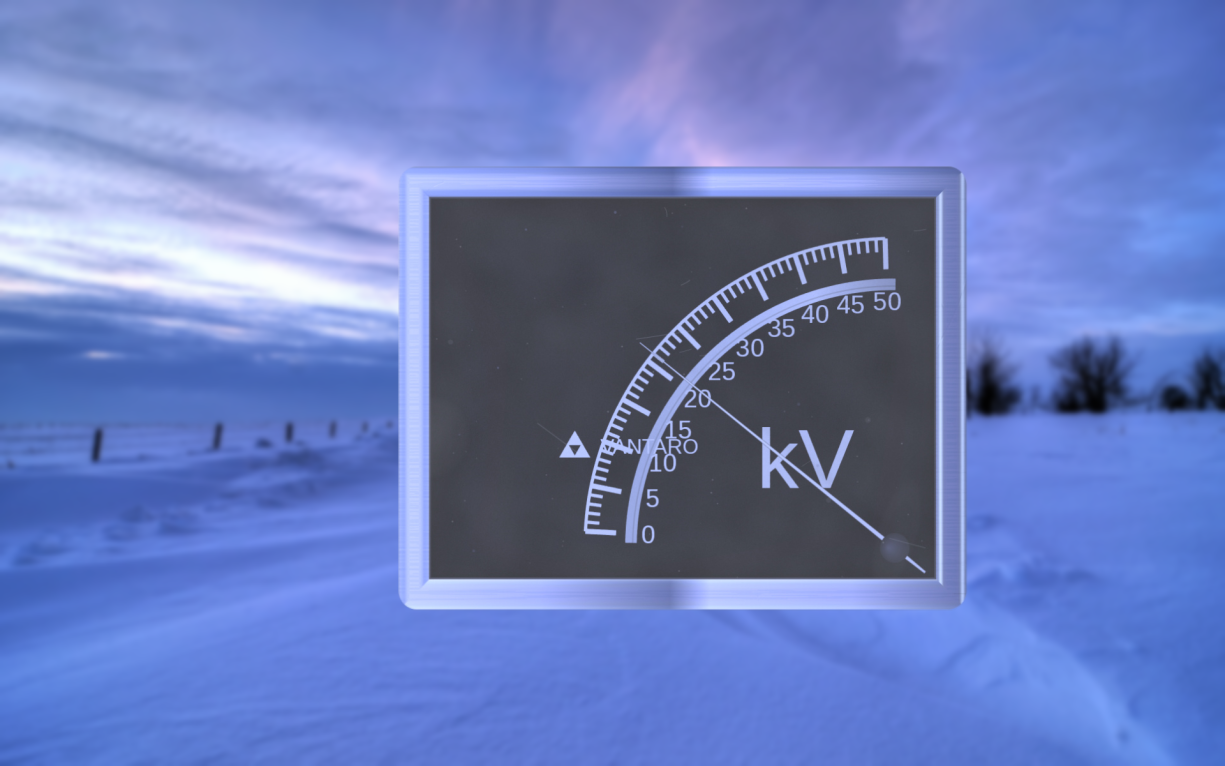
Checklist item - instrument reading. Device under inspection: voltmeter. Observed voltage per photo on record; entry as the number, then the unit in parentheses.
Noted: 21 (kV)
